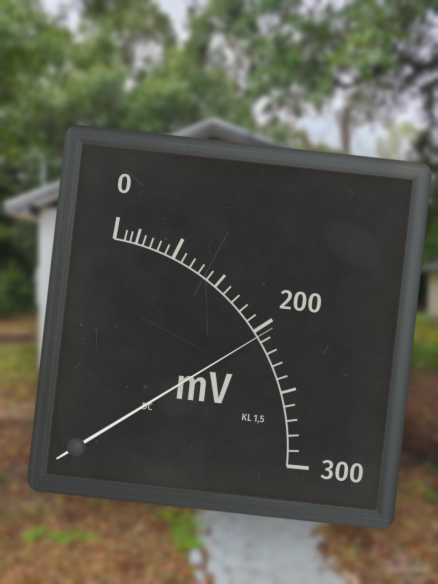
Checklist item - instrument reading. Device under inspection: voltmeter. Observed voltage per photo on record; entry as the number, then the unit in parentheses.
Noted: 205 (mV)
